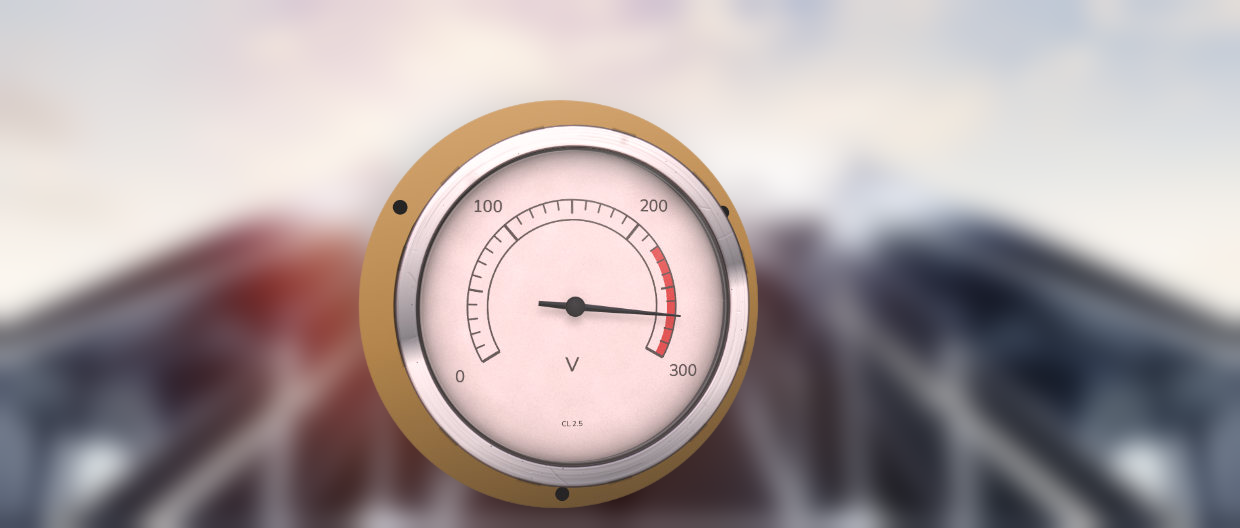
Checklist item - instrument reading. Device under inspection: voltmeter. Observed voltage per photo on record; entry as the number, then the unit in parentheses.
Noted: 270 (V)
